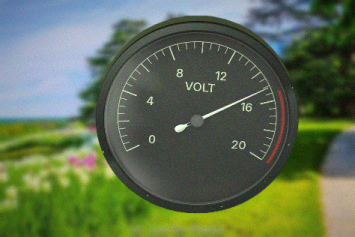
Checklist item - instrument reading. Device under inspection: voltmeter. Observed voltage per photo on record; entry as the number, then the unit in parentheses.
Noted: 15 (V)
